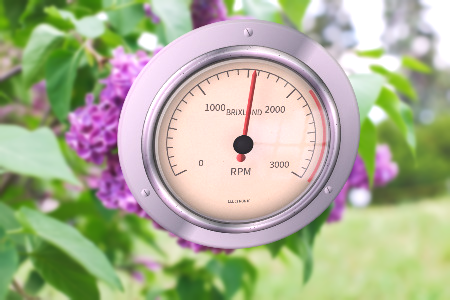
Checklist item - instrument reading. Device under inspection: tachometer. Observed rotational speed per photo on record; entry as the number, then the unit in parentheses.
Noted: 1550 (rpm)
